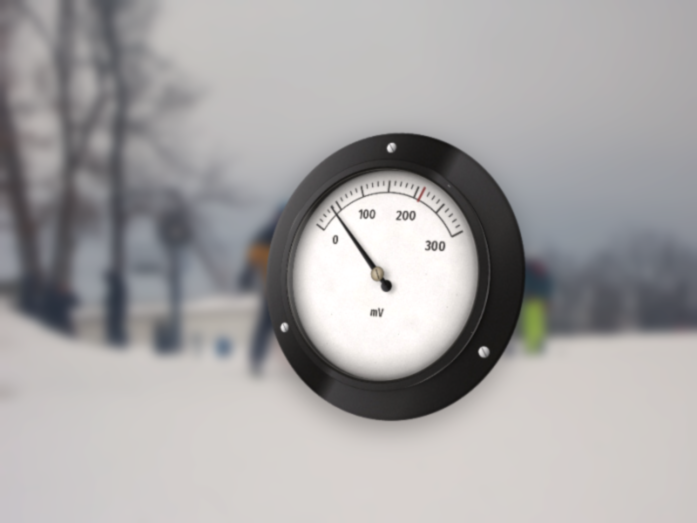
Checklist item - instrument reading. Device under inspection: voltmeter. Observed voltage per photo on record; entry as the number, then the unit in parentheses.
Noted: 40 (mV)
